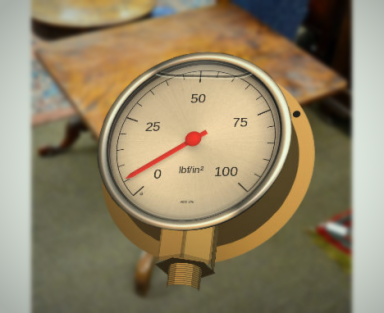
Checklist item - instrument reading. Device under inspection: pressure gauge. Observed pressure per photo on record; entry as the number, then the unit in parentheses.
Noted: 5 (psi)
